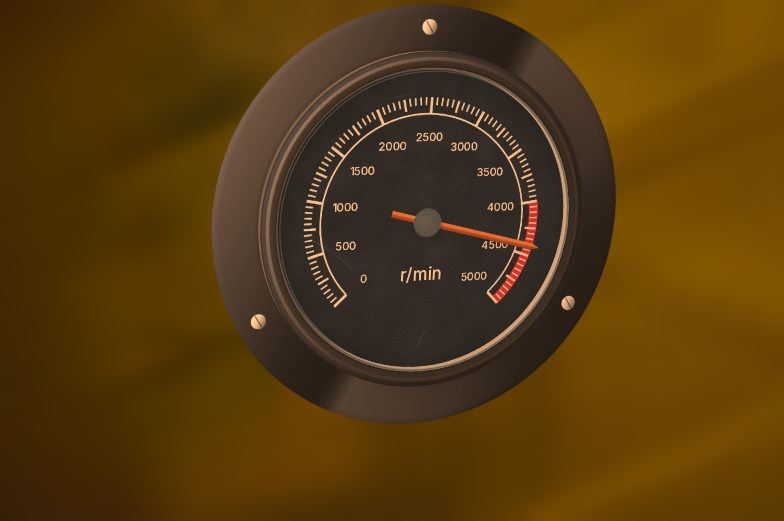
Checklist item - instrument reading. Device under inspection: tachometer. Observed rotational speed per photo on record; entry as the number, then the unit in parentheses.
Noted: 4400 (rpm)
